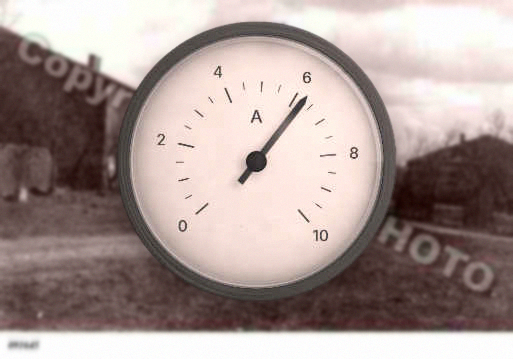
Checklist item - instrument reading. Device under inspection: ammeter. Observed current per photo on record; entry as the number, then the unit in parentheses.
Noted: 6.25 (A)
